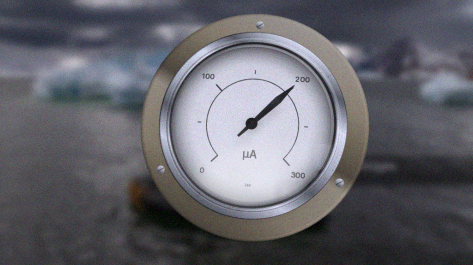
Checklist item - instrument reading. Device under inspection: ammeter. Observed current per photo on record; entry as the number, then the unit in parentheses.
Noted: 200 (µA)
